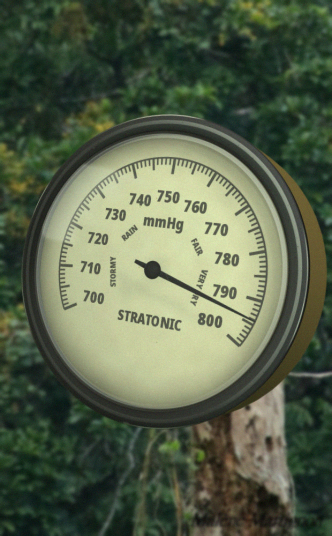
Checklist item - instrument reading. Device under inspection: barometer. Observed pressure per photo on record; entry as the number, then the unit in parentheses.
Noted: 794 (mmHg)
